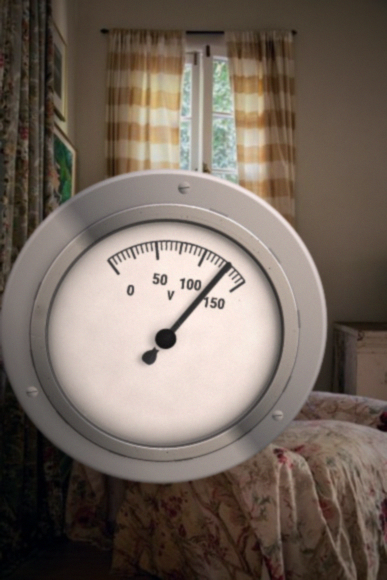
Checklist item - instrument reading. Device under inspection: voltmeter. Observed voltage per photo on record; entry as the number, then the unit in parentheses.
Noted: 125 (V)
